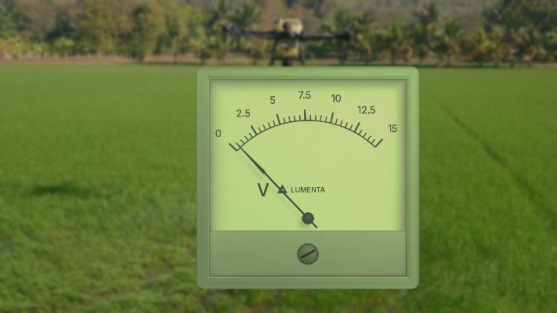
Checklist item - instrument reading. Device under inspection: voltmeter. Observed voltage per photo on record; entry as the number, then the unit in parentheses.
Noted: 0.5 (V)
